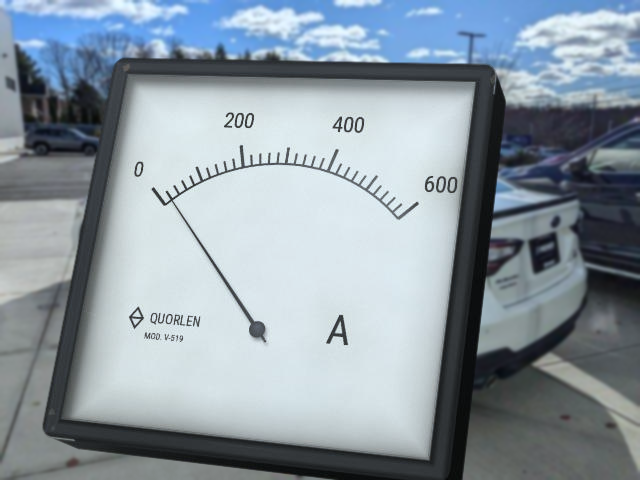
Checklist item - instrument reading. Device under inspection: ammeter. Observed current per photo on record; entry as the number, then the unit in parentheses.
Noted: 20 (A)
